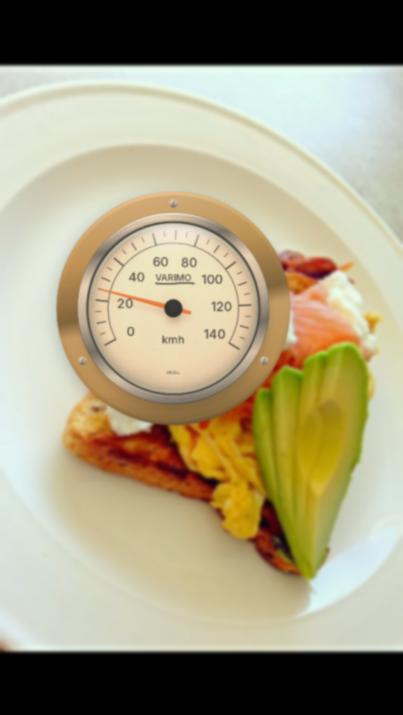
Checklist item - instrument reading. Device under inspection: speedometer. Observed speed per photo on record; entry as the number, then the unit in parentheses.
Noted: 25 (km/h)
